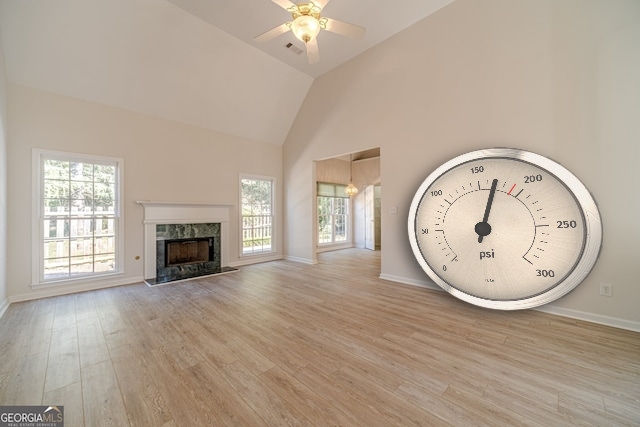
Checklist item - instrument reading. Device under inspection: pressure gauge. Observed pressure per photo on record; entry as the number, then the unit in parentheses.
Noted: 170 (psi)
